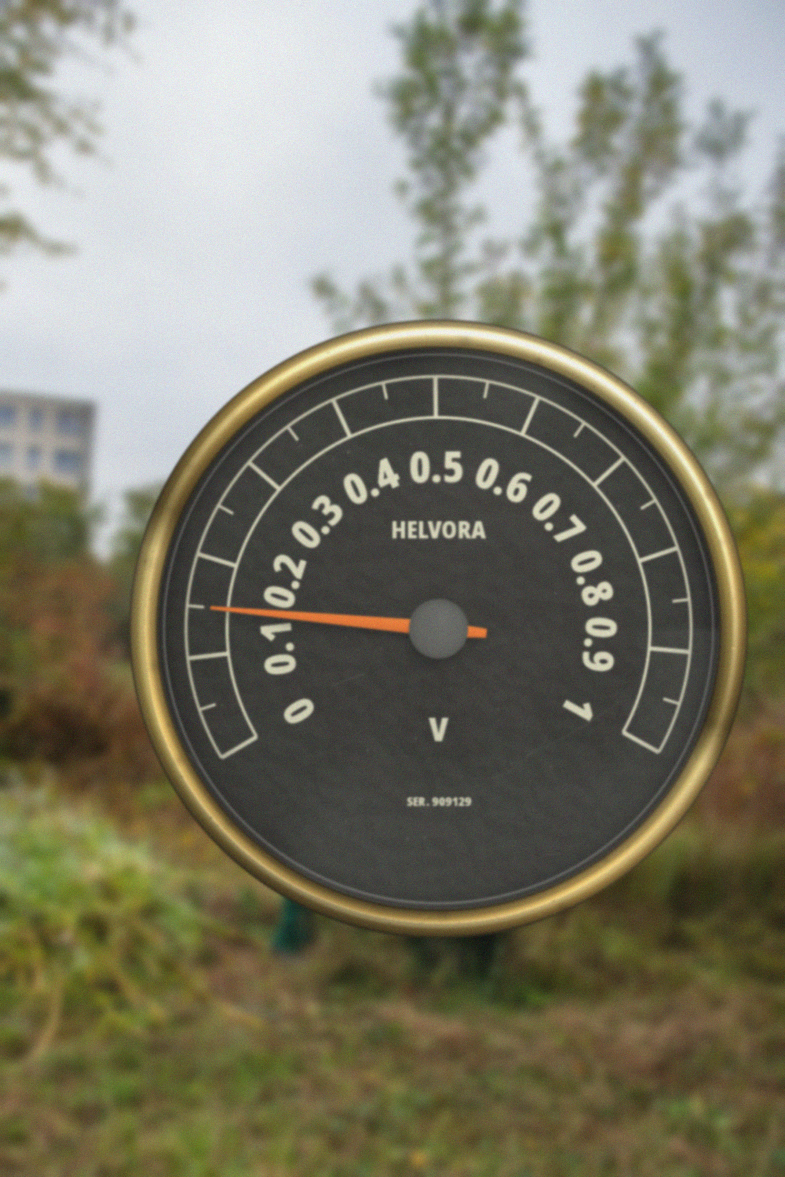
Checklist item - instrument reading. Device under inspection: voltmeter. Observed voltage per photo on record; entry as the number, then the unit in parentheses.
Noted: 0.15 (V)
